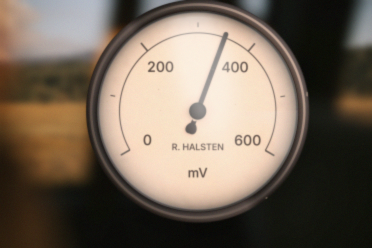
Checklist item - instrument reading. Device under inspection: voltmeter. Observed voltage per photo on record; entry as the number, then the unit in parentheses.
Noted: 350 (mV)
